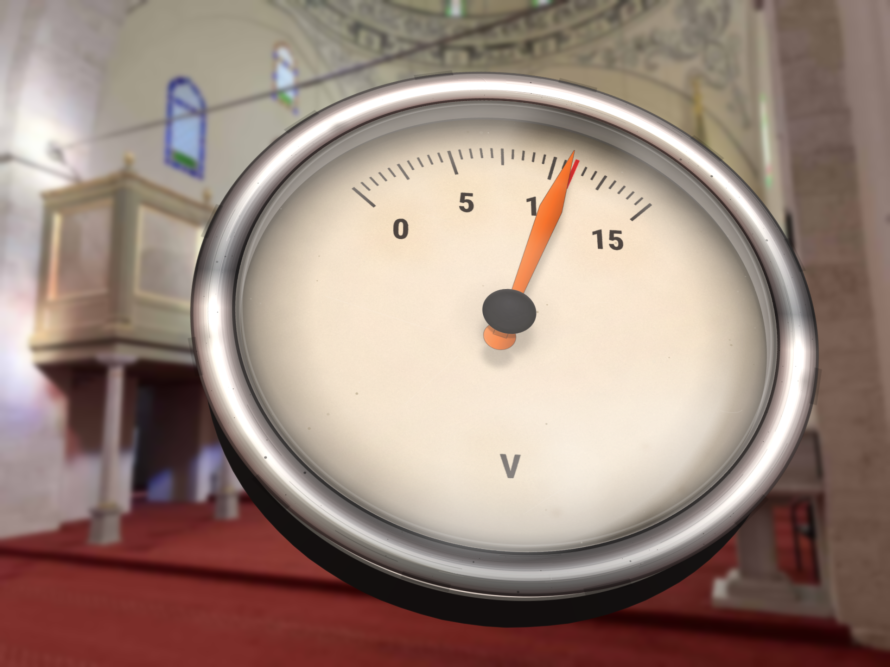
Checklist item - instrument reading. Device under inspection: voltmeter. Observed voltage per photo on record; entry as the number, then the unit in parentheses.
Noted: 10.75 (V)
